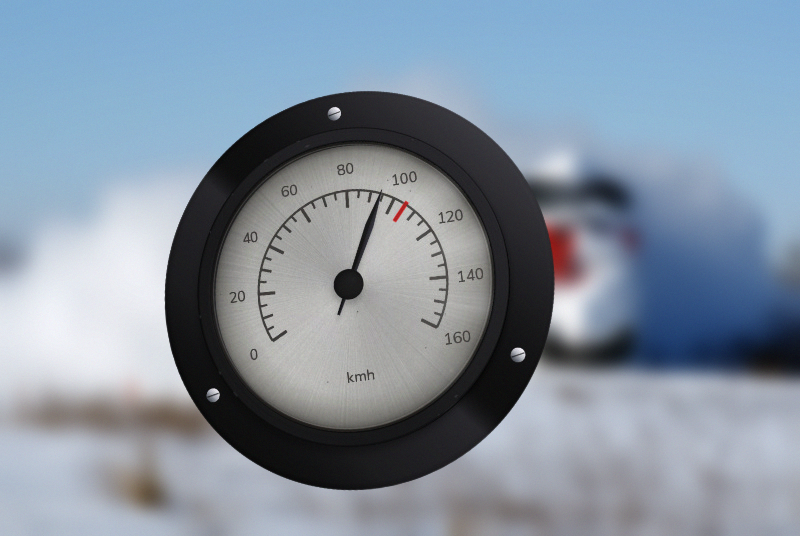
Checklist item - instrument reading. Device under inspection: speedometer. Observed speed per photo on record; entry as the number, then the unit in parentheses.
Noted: 95 (km/h)
